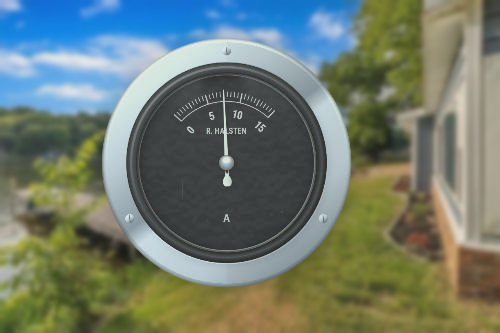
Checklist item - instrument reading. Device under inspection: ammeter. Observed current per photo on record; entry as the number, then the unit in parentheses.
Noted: 7.5 (A)
